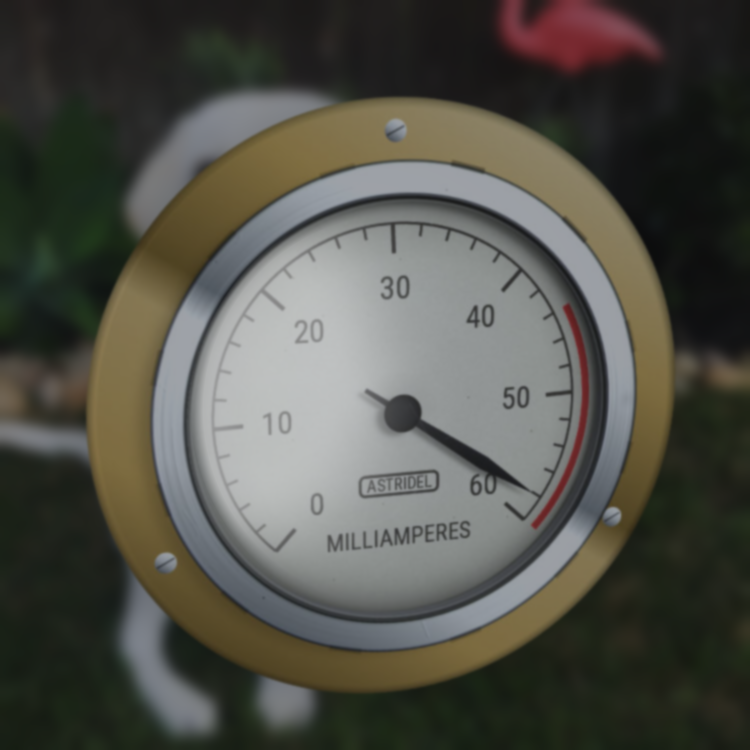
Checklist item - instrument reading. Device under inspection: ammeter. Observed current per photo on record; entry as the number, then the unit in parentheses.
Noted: 58 (mA)
